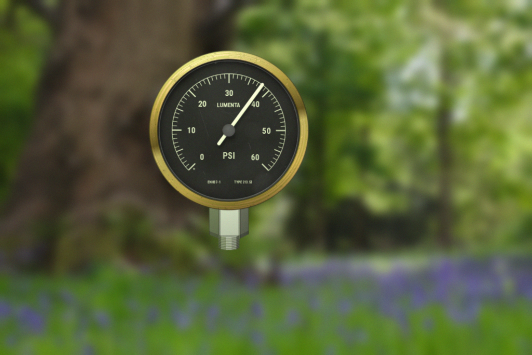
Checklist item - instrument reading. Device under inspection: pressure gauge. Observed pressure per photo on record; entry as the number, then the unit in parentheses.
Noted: 38 (psi)
